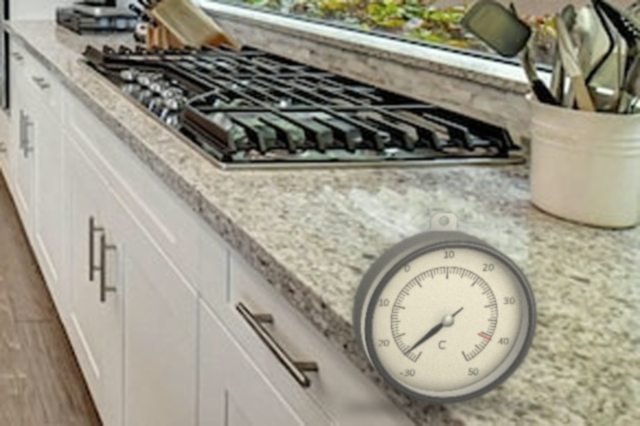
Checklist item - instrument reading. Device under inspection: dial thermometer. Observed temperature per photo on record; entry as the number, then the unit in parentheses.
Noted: -25 (°C)
